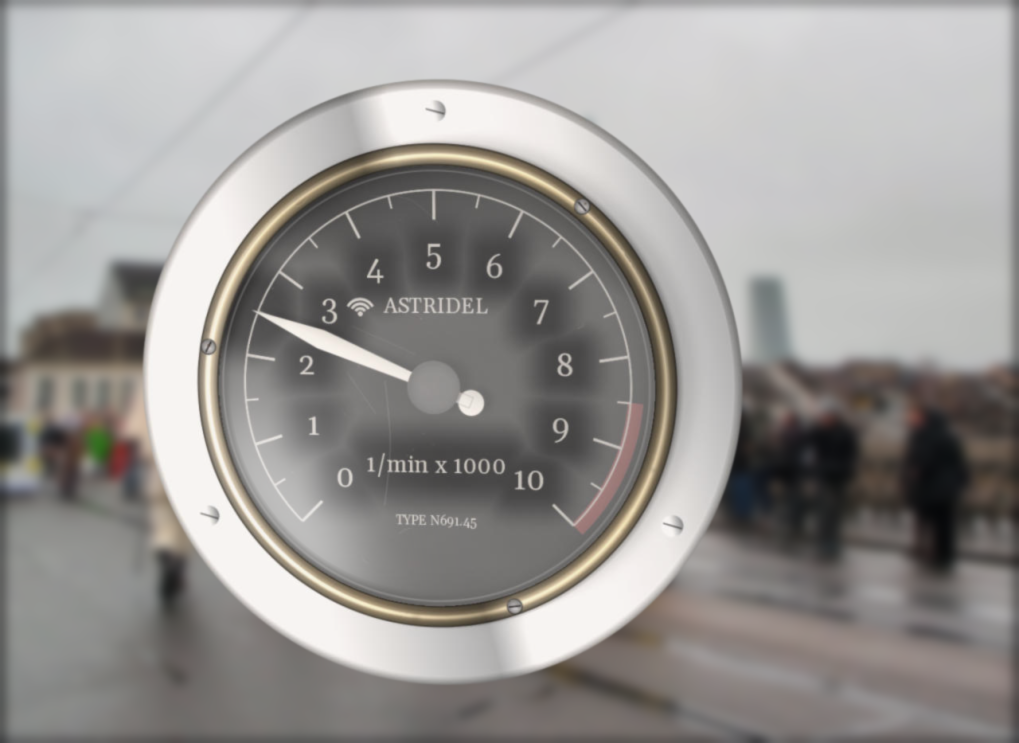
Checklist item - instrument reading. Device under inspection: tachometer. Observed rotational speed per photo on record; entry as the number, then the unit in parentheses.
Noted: 2500 (rpm)
